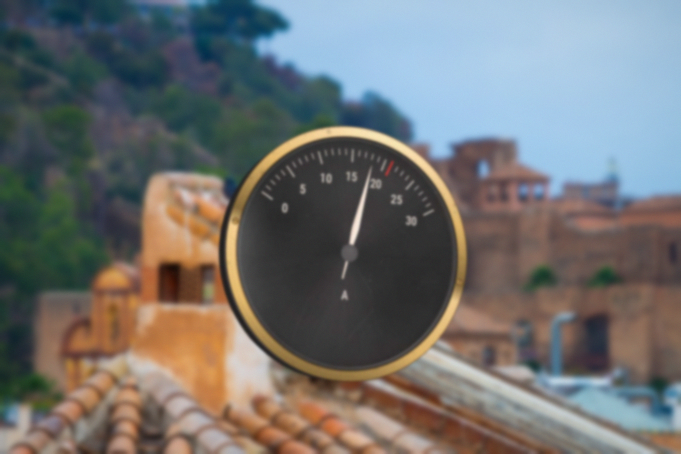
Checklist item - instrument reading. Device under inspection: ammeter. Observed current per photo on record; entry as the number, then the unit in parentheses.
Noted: 18 (A)
